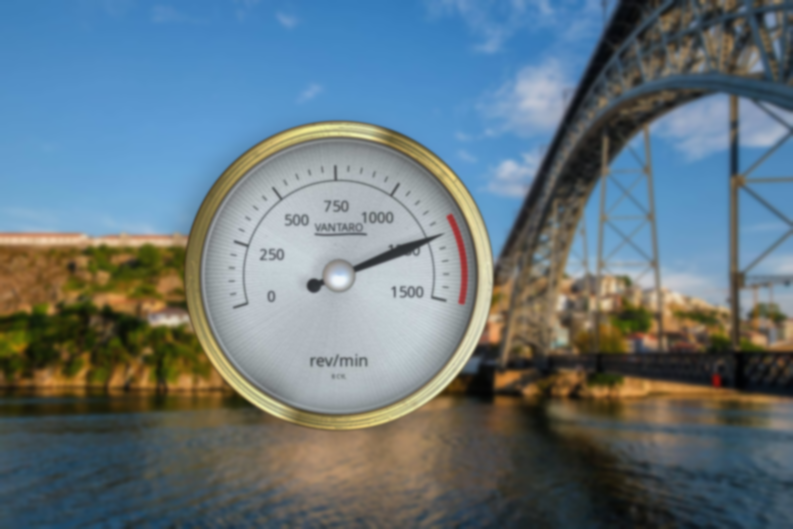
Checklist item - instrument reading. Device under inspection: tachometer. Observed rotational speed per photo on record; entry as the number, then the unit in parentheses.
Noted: 1250 (rpm)
